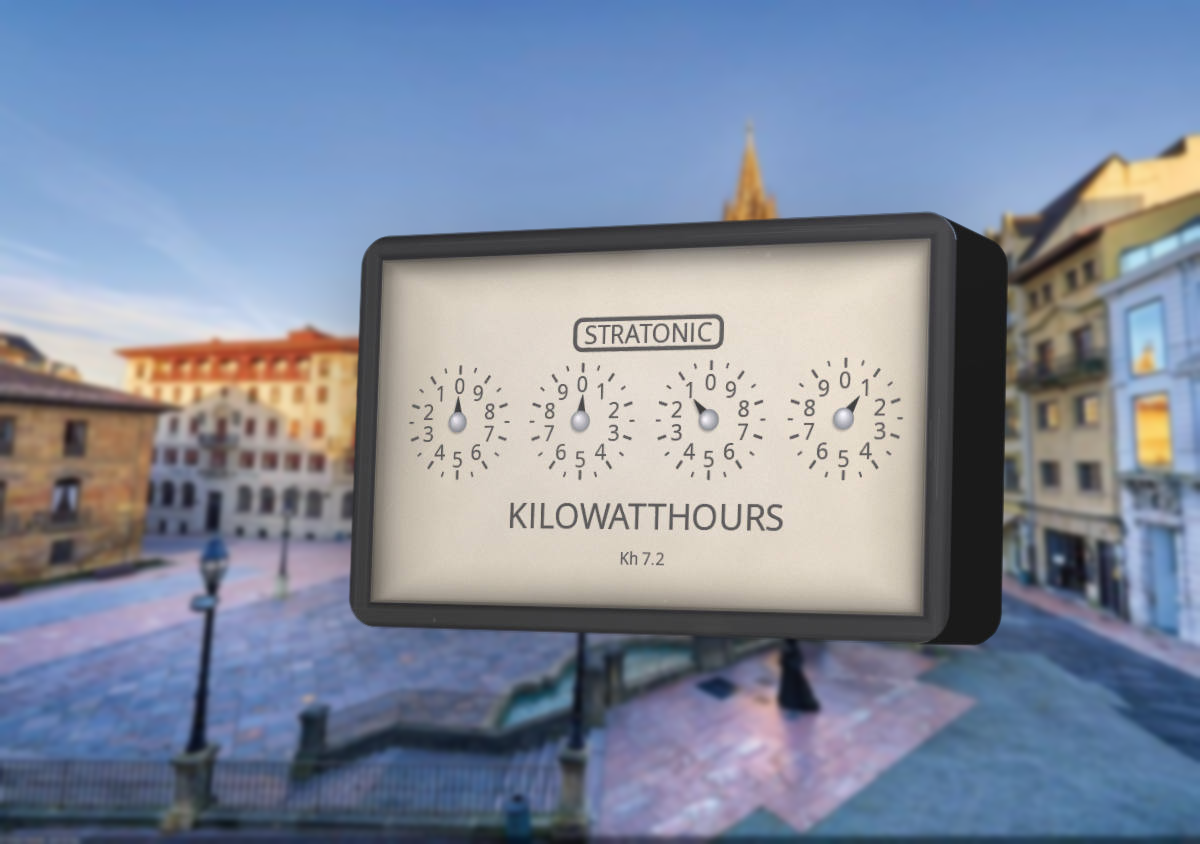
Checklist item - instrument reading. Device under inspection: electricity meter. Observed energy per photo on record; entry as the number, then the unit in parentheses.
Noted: 11 (kWh)
